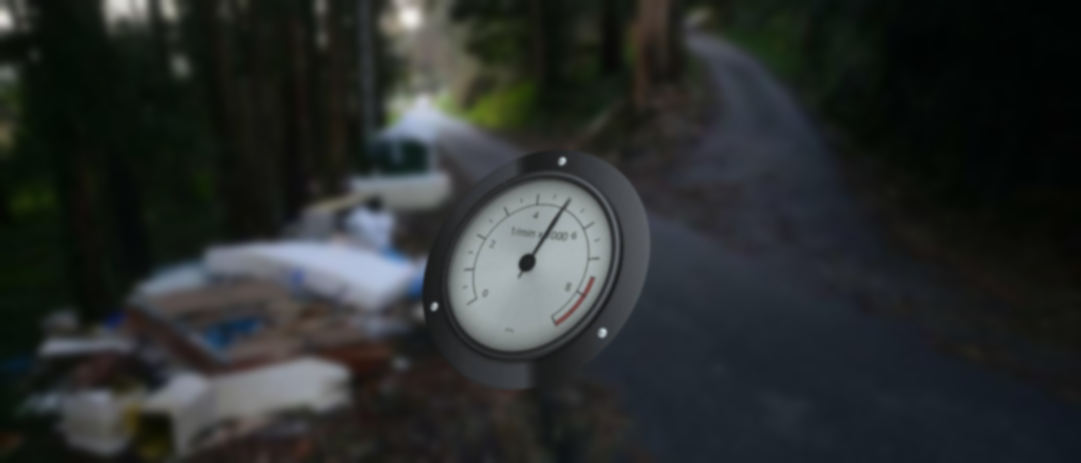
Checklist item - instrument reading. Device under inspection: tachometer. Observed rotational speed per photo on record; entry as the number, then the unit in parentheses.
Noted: 5000 (rpm)
